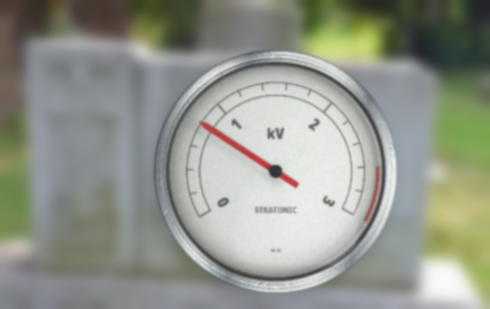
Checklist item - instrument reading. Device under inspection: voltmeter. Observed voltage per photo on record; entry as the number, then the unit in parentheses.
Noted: 0.8 (kV)
